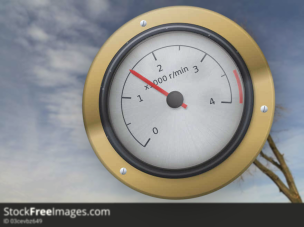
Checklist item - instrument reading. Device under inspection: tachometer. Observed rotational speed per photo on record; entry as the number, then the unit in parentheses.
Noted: 1500 (rpm)
